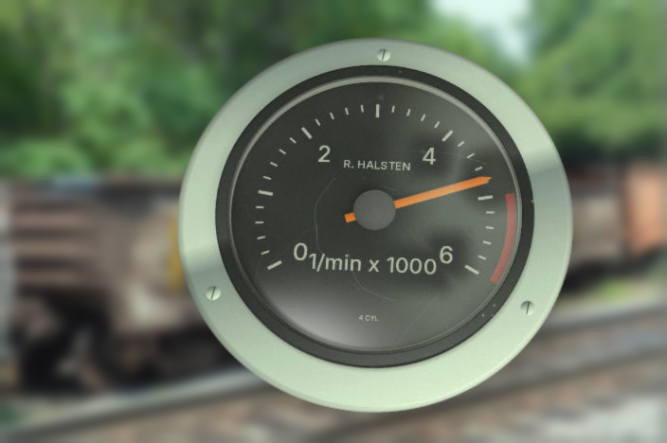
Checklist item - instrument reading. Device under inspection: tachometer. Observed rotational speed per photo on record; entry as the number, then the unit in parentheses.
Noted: 4800 (rpm)
